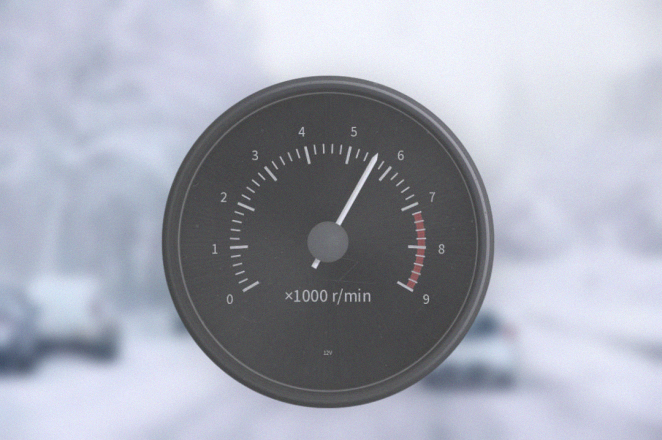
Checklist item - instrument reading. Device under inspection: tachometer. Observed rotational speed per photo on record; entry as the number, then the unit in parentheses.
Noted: 5600 (rpm)
